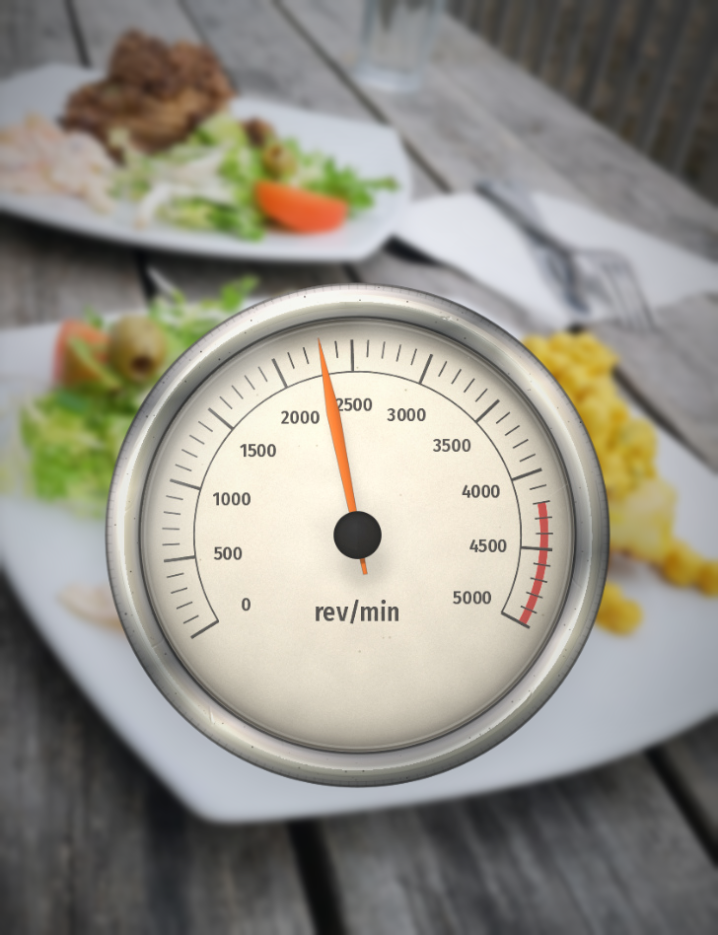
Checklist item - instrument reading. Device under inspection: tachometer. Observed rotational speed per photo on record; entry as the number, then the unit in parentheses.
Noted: 2300 (rpm)
